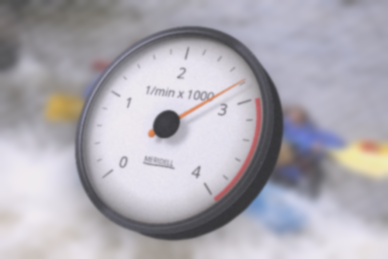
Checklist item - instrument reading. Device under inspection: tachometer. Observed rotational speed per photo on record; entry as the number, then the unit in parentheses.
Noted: 2800 (rpm)
